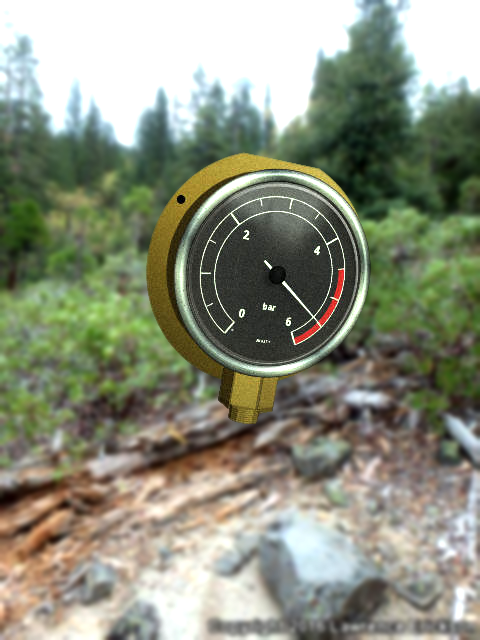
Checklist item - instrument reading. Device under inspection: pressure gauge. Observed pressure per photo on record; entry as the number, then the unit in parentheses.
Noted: 5.5 (bar)
